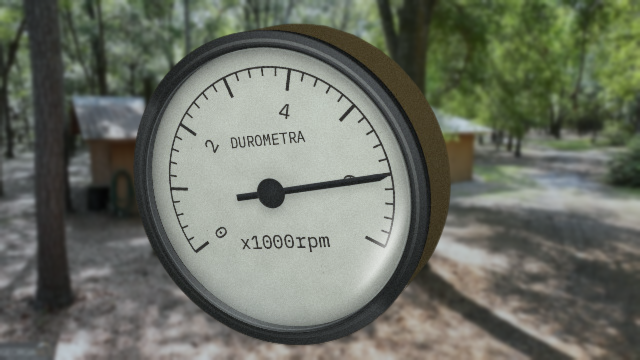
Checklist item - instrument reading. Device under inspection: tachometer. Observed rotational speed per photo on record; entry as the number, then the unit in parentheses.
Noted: 6000 (rpm)
